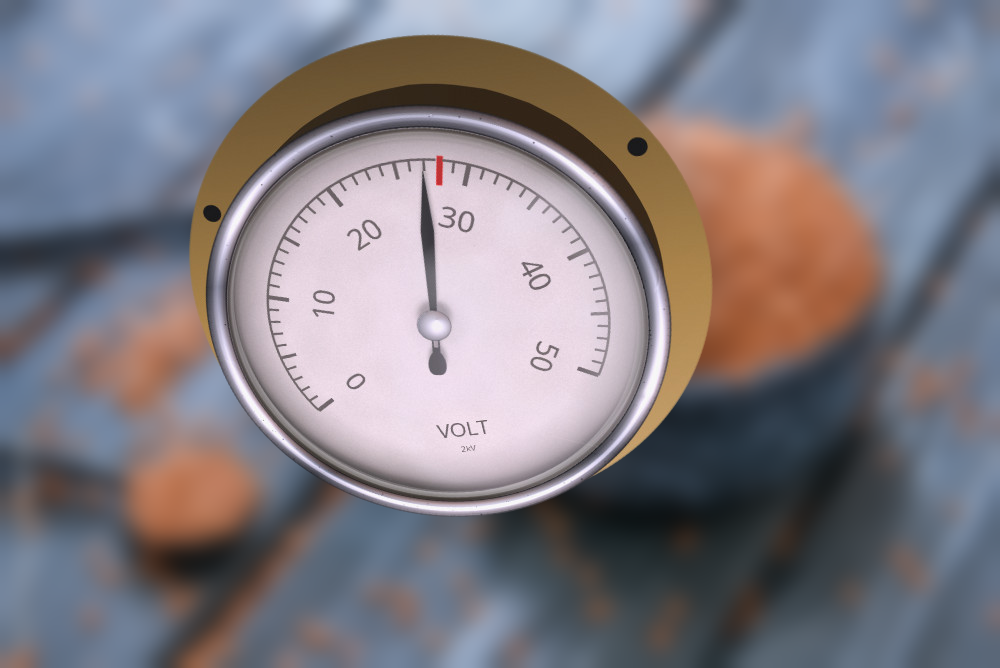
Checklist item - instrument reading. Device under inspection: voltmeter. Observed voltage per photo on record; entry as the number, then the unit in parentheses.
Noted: 27 (V)
